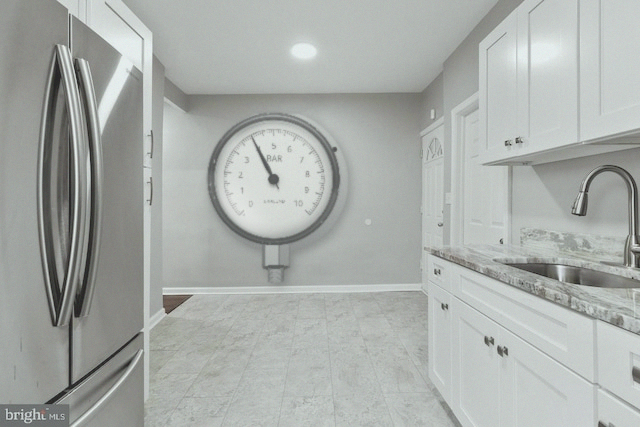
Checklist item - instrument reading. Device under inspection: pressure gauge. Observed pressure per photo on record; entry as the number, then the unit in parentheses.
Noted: 4 (bar)
